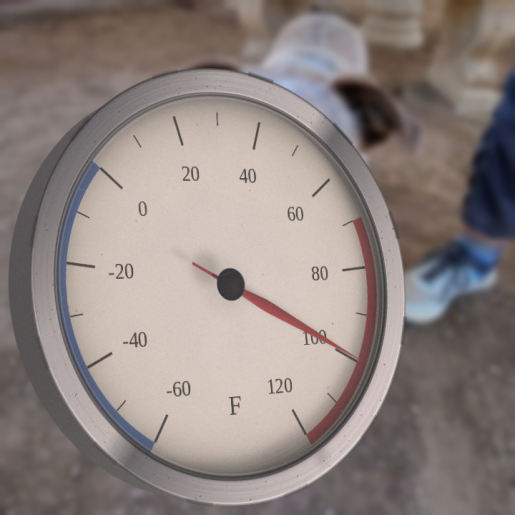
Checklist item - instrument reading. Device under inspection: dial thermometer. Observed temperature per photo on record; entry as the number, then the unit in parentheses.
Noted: 100 (°F)
